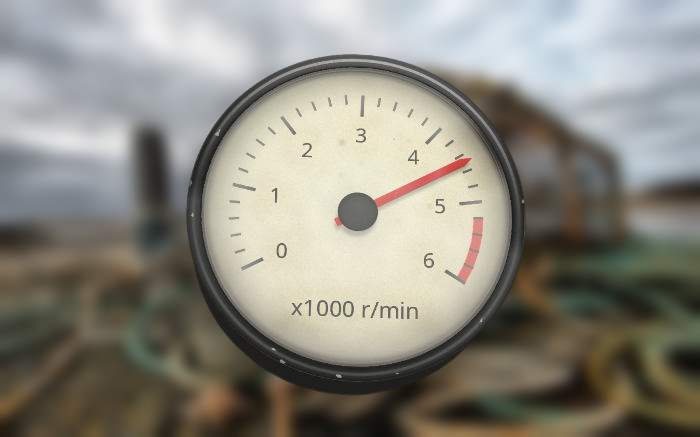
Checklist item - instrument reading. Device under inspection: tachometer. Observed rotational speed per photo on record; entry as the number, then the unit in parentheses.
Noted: 4500 (rpm)
